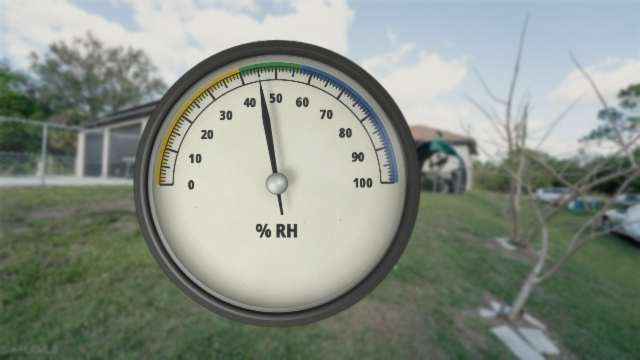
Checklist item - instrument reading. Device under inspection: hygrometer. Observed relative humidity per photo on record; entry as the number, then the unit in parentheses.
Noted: 45 (%)
